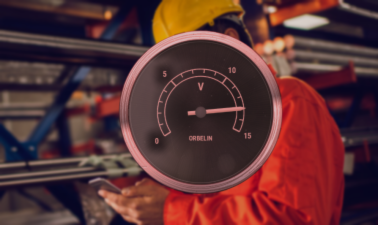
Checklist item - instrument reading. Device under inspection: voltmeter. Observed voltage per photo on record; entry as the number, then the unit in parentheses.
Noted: 13 (V)
